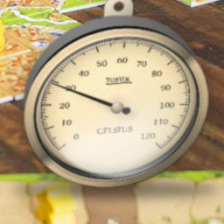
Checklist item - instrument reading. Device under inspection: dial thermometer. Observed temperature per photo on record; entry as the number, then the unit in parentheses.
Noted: 30 (°C)
